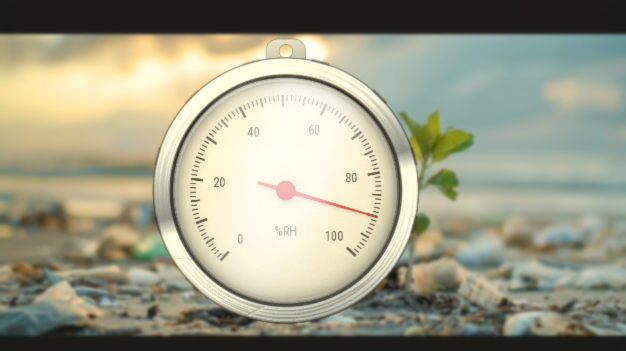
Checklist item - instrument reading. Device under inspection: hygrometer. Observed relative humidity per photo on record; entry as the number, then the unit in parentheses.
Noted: 90 (%)
